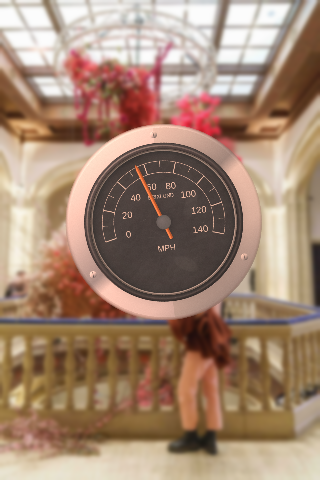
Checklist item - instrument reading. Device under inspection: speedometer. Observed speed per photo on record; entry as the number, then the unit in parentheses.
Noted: 55 (mph)
